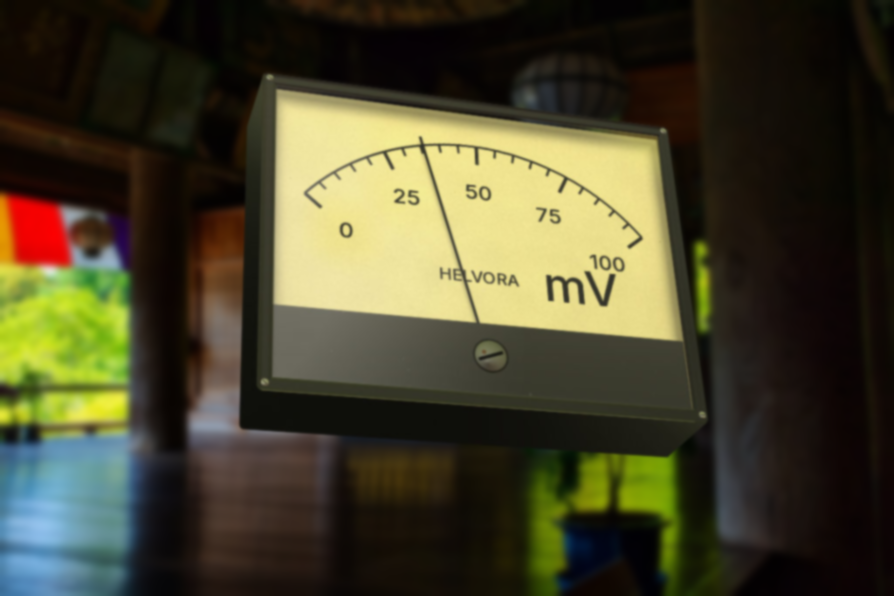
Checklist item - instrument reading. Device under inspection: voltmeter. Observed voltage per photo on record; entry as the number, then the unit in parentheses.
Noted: 35 (mV)
